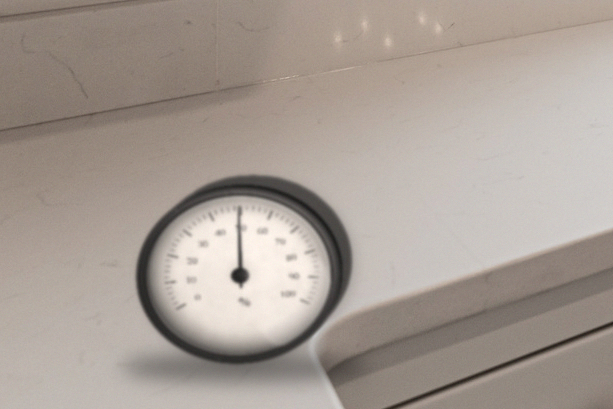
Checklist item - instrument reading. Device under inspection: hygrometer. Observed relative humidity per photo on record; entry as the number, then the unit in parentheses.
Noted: 50 (%)
